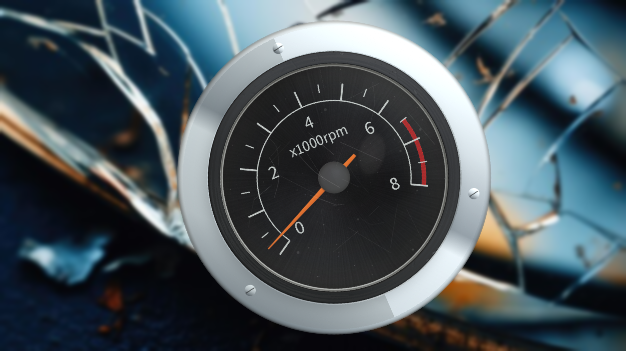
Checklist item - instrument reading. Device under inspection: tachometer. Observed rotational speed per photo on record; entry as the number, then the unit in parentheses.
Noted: 250 (rpm)
